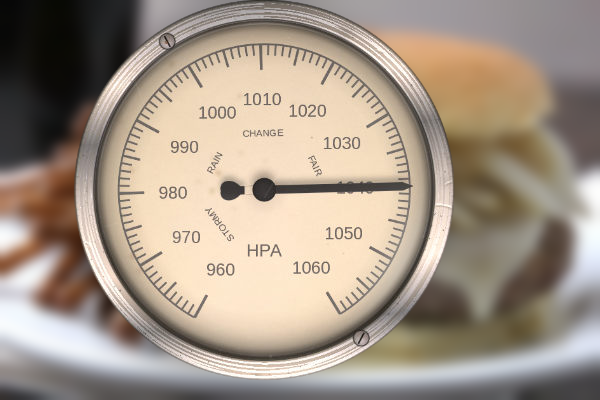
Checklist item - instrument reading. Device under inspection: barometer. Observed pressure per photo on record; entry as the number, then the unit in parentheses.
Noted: 1040 (hPa)
